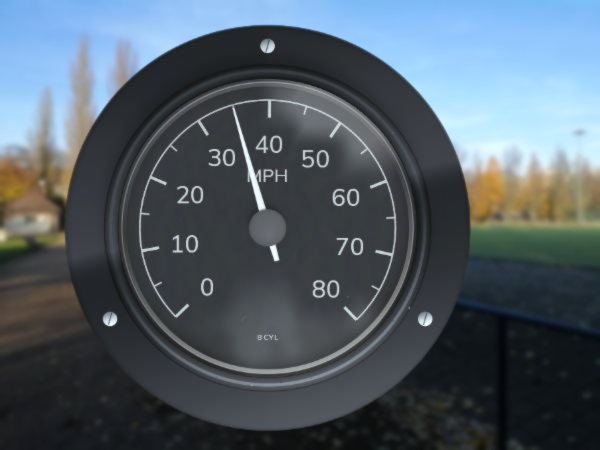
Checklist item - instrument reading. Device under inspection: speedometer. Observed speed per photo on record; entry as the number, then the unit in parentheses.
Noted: 35 (mph)
